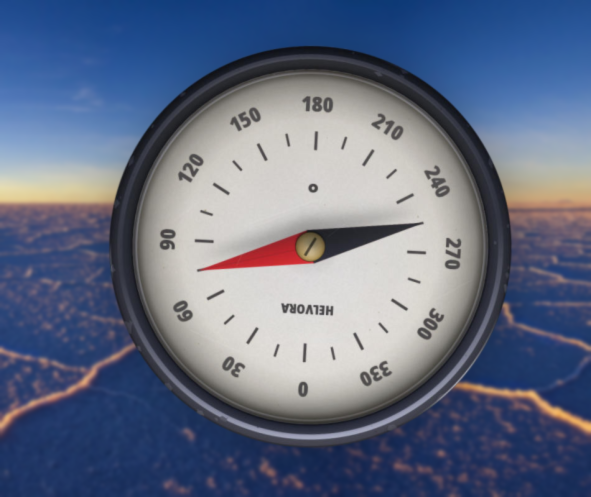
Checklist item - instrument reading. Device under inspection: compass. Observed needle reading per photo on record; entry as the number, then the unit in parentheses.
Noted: 75 (°)
